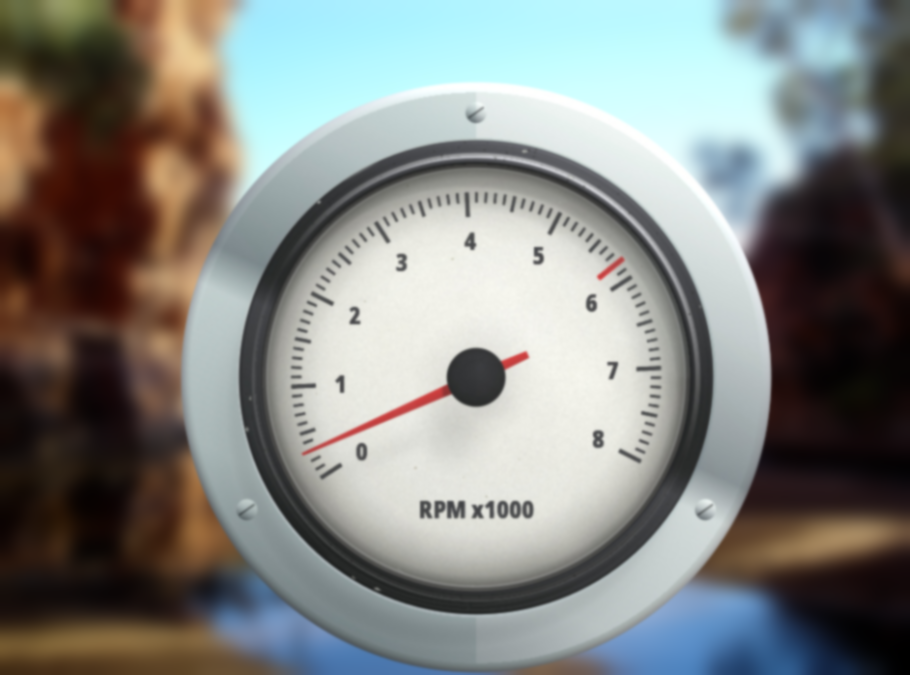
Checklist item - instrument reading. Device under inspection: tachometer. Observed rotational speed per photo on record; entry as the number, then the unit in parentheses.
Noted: 300 (rpm)
